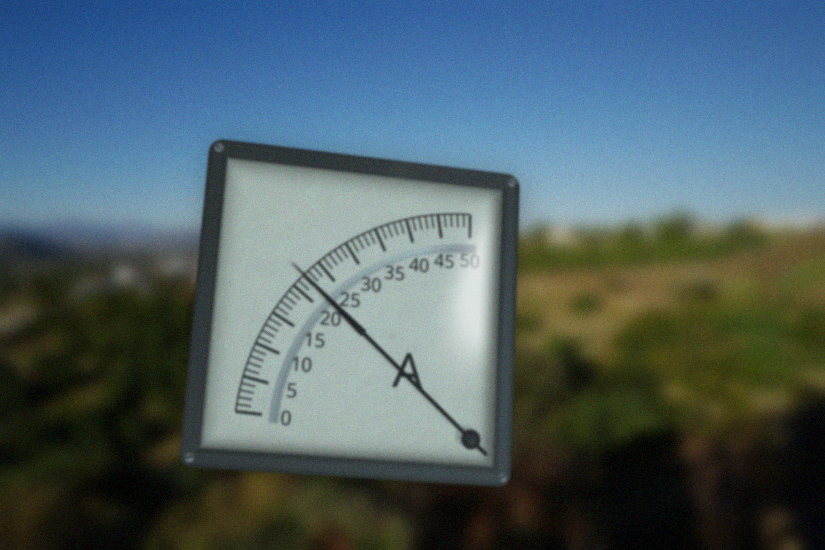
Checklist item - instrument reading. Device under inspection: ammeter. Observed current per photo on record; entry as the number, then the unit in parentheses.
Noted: 22 (A)
